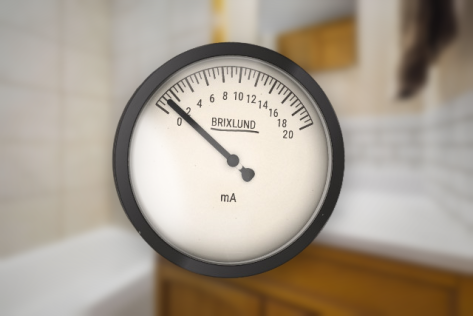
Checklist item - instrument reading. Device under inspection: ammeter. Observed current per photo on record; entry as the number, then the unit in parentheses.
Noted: 1 (mA)
